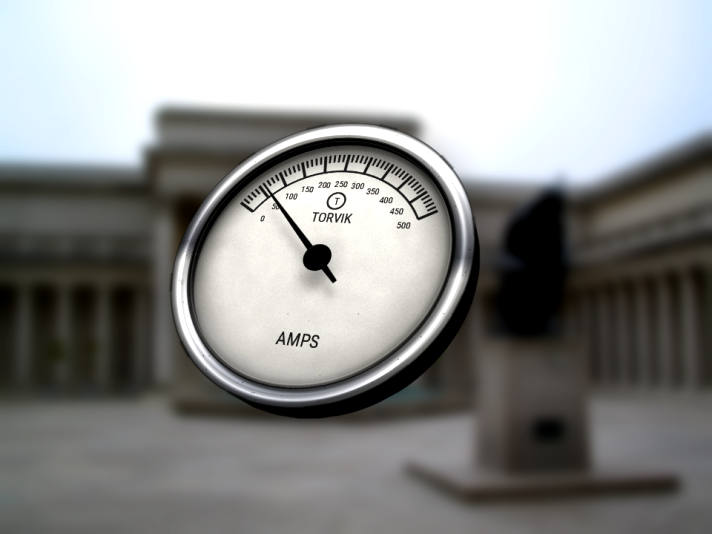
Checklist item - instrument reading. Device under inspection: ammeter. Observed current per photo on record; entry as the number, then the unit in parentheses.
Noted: 60 (A)
